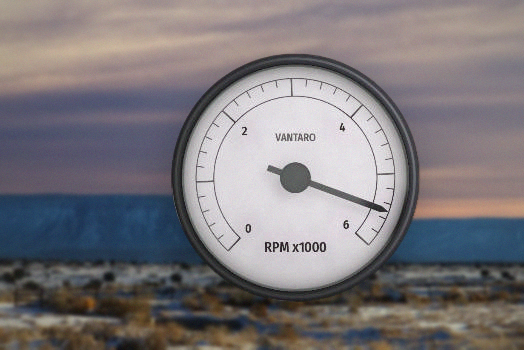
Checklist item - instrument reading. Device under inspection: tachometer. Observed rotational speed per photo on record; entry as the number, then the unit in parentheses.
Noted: 5500 (rpm)
